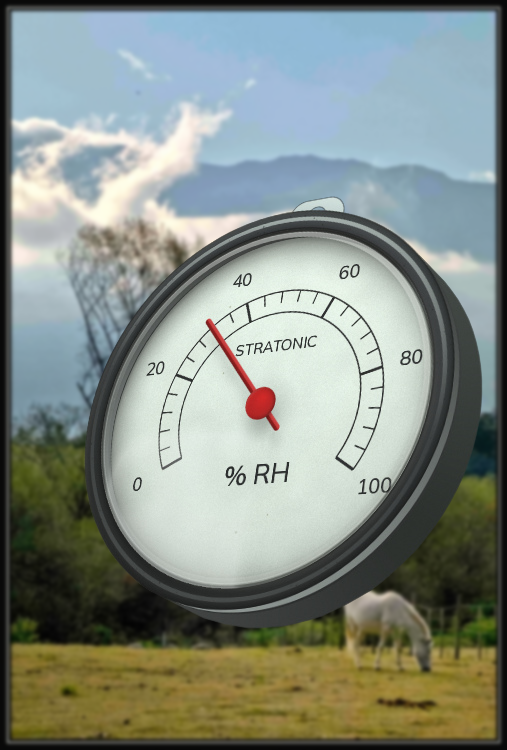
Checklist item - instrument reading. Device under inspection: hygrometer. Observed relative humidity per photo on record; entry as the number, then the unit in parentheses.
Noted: 32 (%)
